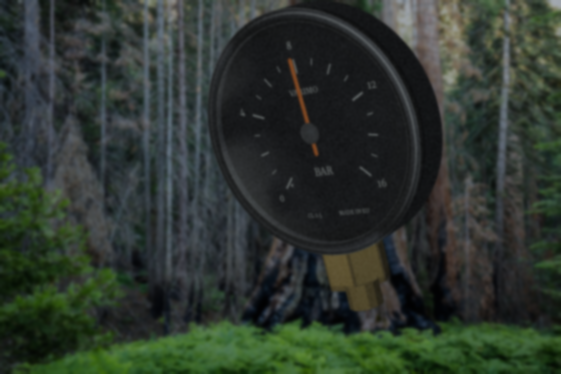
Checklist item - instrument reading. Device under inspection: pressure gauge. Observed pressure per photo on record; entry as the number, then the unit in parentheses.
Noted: 8 (bar)
